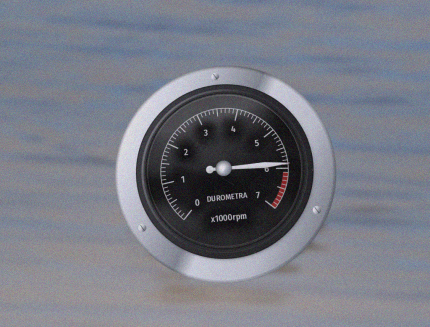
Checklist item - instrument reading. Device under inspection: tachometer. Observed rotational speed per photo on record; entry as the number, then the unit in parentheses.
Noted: 5900 (rpm)
